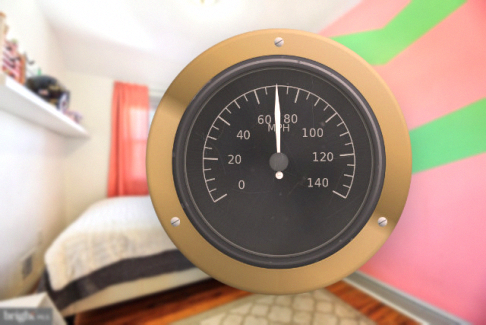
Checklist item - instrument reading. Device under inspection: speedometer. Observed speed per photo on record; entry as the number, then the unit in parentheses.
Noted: 70 (mph)
